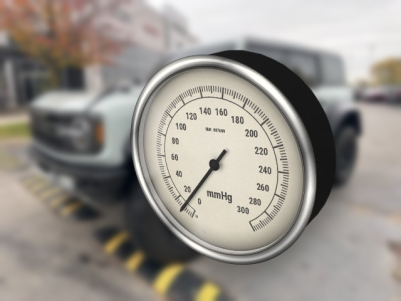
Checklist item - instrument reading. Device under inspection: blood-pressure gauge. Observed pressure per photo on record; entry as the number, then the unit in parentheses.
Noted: 10 (mmHg)
